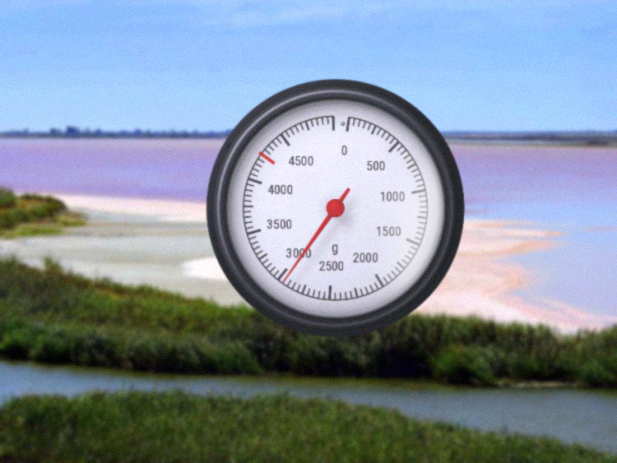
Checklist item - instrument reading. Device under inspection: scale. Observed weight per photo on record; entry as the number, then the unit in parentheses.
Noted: 2950 (g)
